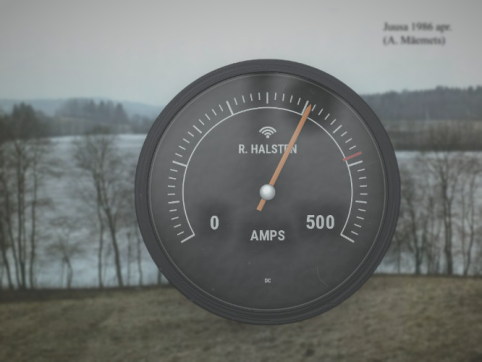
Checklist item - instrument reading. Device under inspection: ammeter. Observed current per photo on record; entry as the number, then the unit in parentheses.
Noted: 305 (A)
